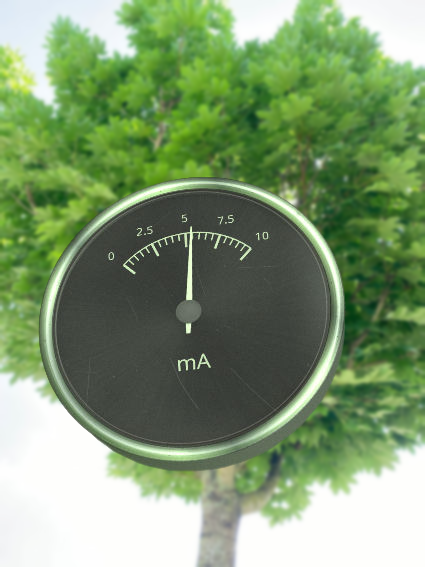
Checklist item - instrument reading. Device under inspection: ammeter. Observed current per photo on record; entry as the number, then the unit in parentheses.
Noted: 5.5 (mA)
